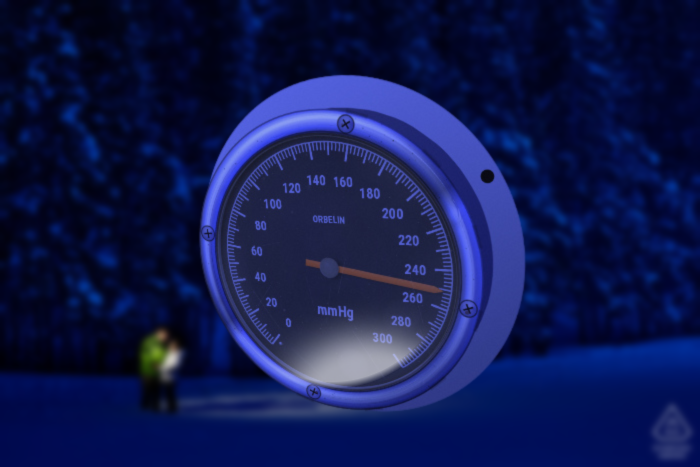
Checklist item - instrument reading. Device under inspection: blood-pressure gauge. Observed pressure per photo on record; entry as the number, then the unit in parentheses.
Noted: 250 (mmHg)
